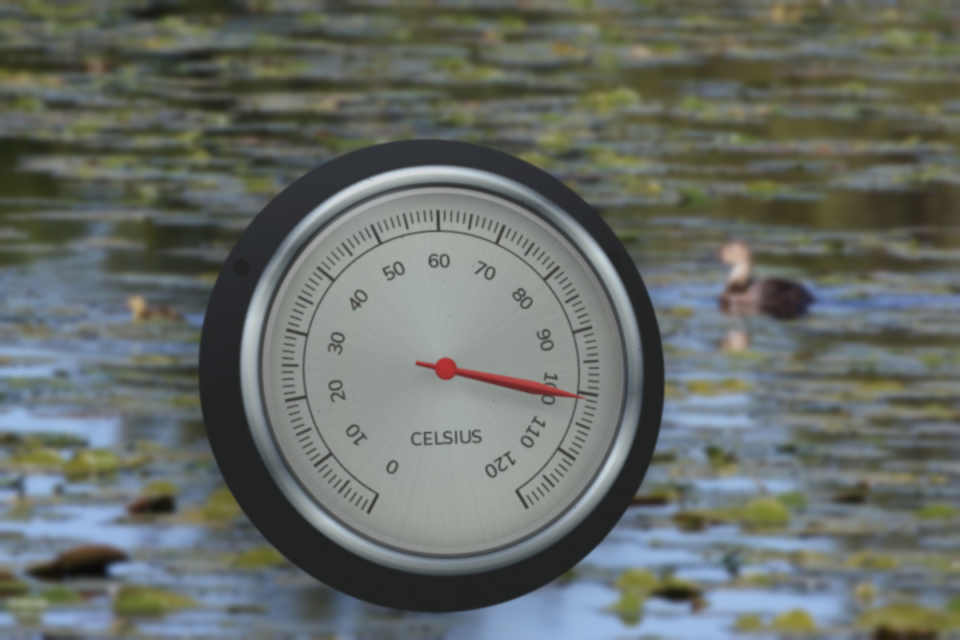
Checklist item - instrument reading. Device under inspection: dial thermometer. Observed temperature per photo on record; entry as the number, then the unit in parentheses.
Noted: 101 (°C)
